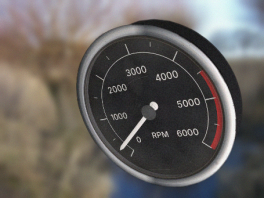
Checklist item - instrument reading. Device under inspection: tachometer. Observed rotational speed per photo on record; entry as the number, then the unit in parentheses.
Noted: 250 (rpm)
